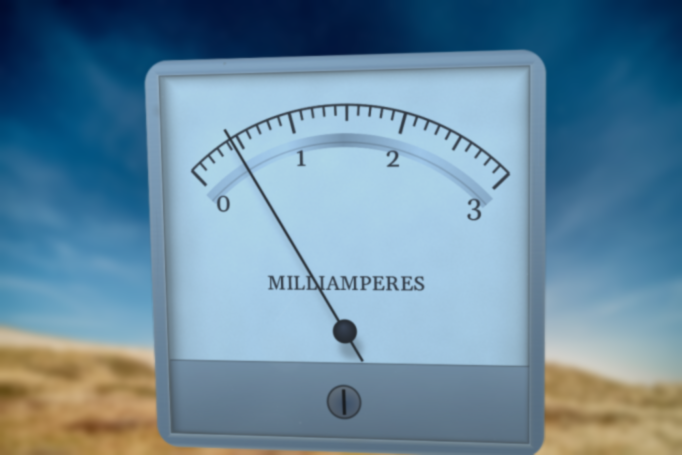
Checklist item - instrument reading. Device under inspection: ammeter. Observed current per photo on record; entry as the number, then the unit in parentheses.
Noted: 0.45 (mA)
